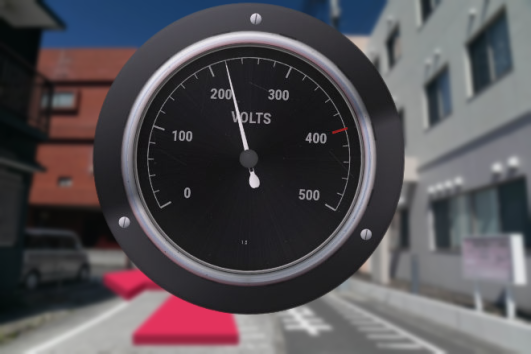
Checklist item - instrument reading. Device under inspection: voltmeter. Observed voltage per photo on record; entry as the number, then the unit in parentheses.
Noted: 220 (V)
